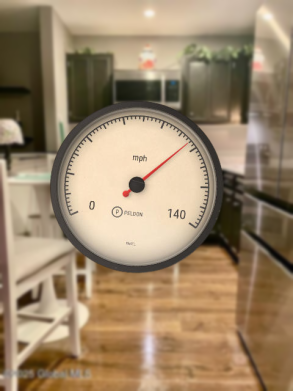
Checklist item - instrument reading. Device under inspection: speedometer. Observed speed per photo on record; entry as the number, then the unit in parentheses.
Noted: 96 (mph)
